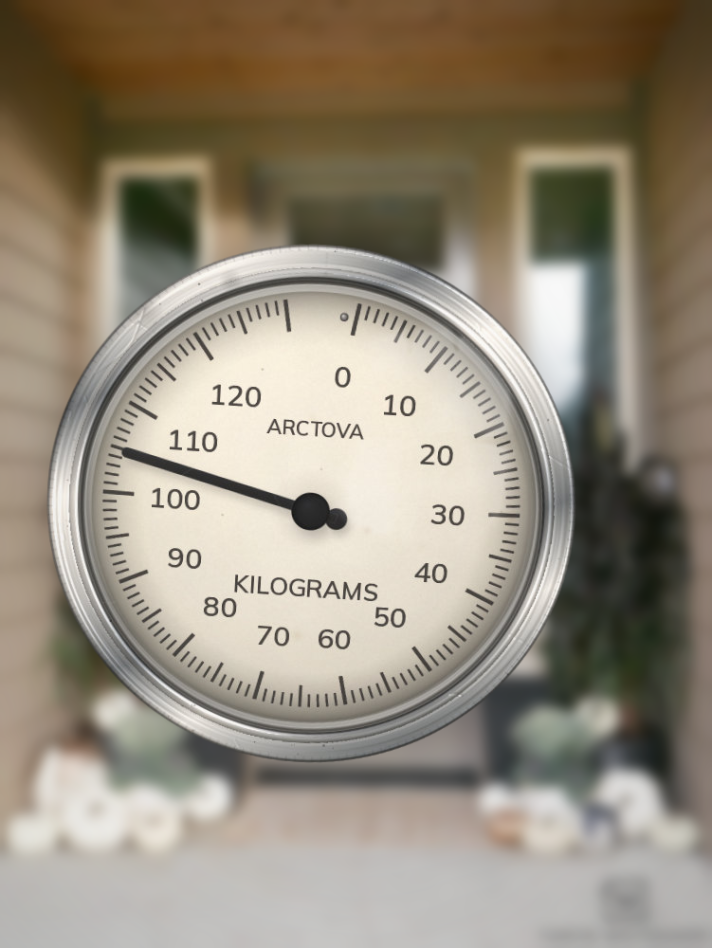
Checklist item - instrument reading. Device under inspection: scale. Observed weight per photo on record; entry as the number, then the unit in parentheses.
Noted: 105 (kg)
